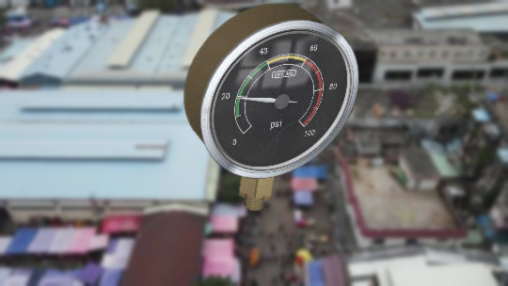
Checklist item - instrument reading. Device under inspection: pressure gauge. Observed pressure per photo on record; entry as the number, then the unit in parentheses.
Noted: 20 (psi)
